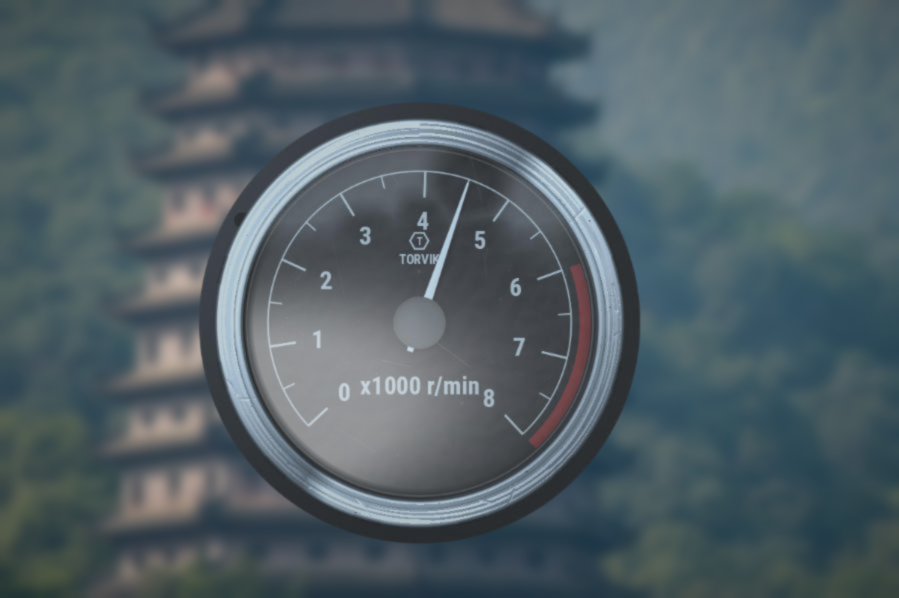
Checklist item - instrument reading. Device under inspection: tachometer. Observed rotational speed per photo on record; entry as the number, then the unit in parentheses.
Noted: 4500 (rpm)
